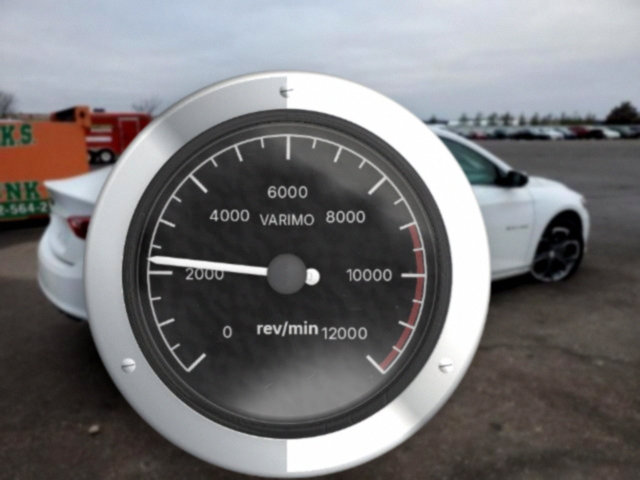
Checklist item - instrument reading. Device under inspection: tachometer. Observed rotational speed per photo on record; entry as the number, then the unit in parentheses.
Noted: 2250 (rpm)
